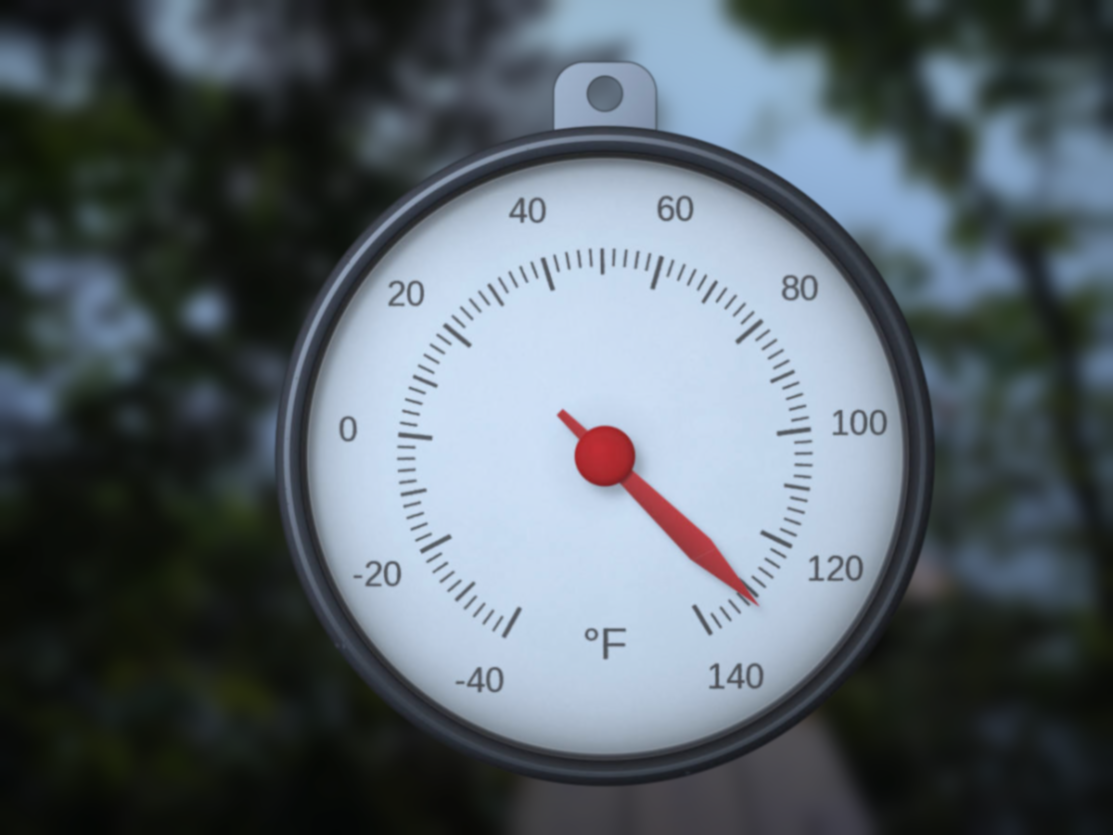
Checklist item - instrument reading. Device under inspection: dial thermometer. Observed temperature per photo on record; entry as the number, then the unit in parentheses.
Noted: 131 (°F)
